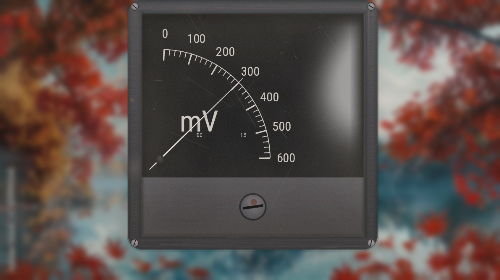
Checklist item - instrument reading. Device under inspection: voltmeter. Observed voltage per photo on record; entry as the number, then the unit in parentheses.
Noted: 300 (mV)
